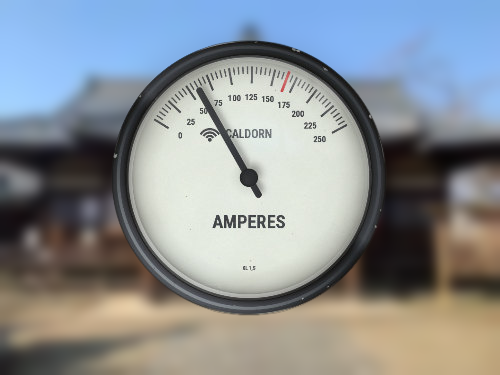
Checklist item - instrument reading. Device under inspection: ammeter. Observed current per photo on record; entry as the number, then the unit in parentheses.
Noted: 60 (A)
